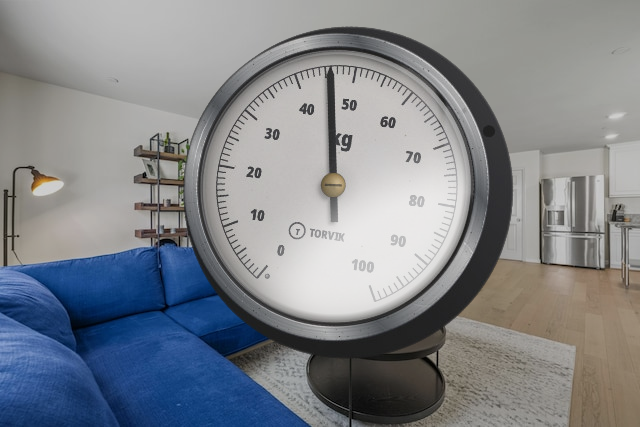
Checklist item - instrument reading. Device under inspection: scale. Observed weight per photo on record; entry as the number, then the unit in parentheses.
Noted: 46 (kg)
